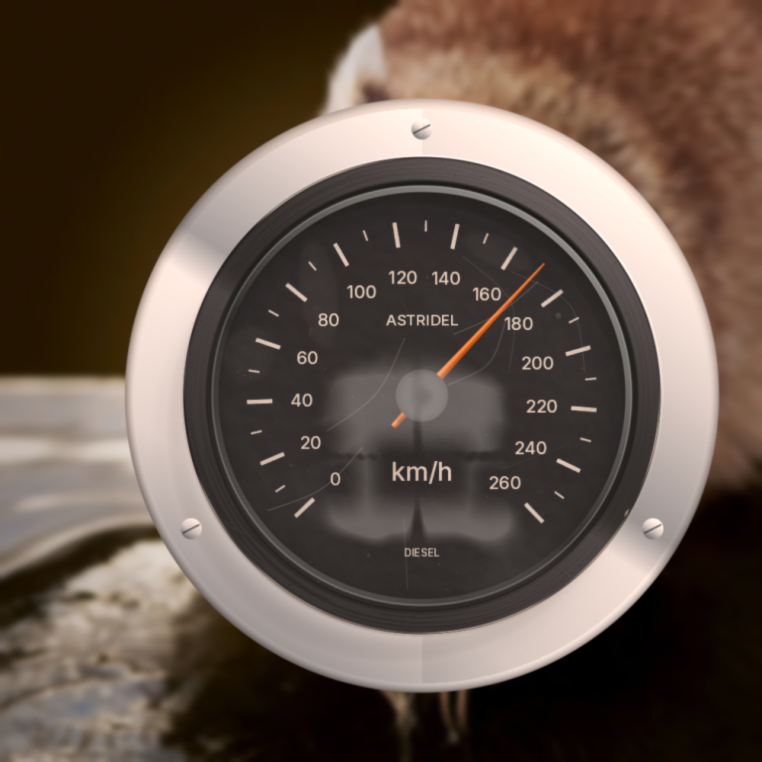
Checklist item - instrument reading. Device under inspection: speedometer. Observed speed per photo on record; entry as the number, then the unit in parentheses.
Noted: 170 (km/h)
